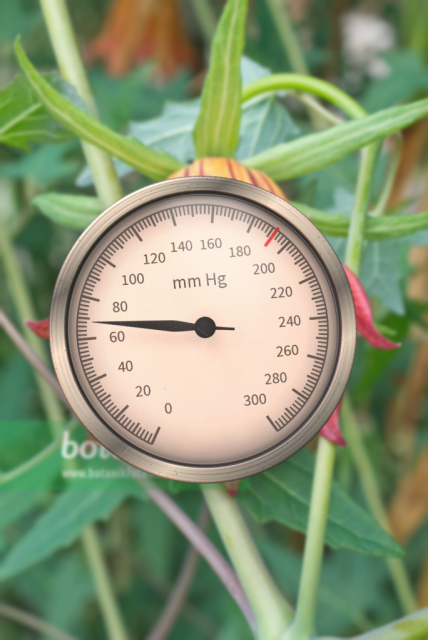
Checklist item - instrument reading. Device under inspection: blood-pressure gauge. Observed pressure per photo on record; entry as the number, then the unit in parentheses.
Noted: 68 (mmHg)
